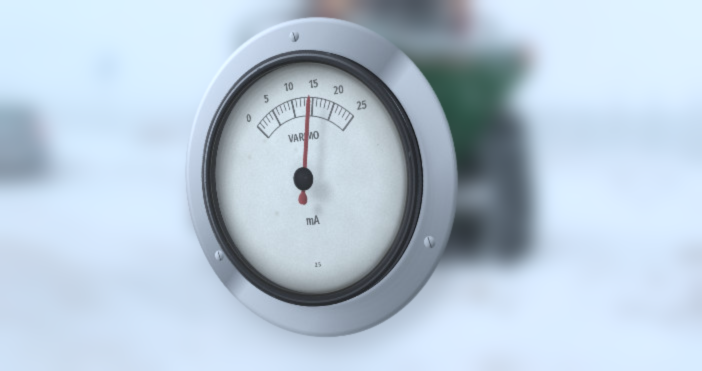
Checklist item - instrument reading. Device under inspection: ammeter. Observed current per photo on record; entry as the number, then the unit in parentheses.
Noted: 15 (mA)
